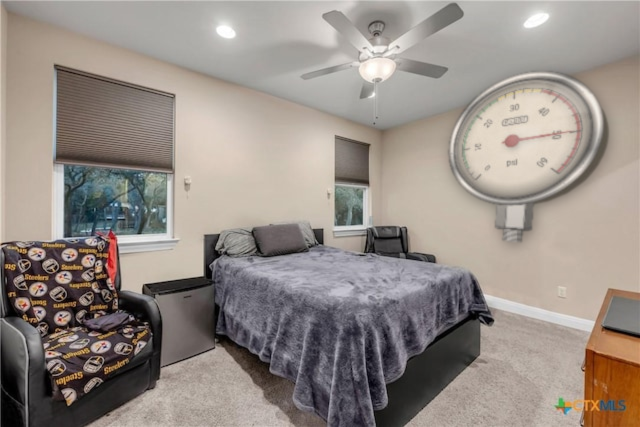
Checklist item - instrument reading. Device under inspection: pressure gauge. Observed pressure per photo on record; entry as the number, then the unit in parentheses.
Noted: 50 (psi)
